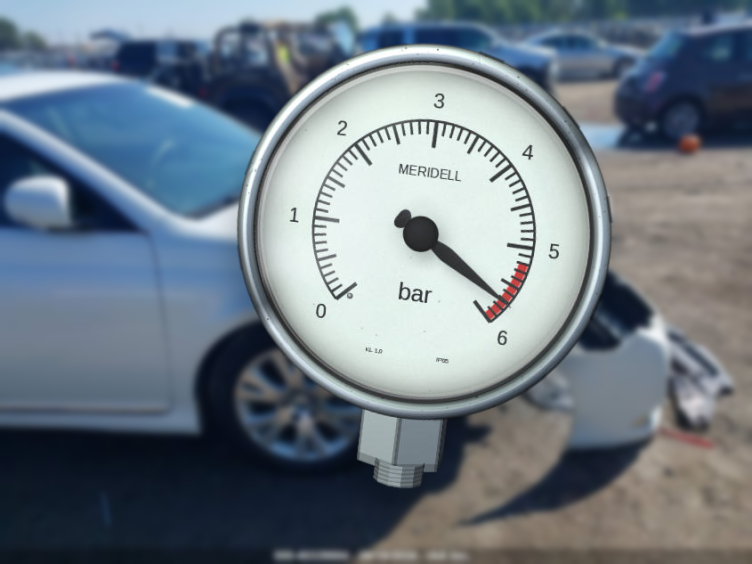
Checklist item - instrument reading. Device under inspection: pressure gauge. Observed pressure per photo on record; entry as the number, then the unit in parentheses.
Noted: 5.7 (bar)
